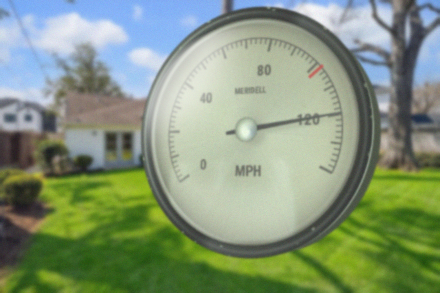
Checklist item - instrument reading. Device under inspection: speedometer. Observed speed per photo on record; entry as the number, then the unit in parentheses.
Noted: 120 (mph)
